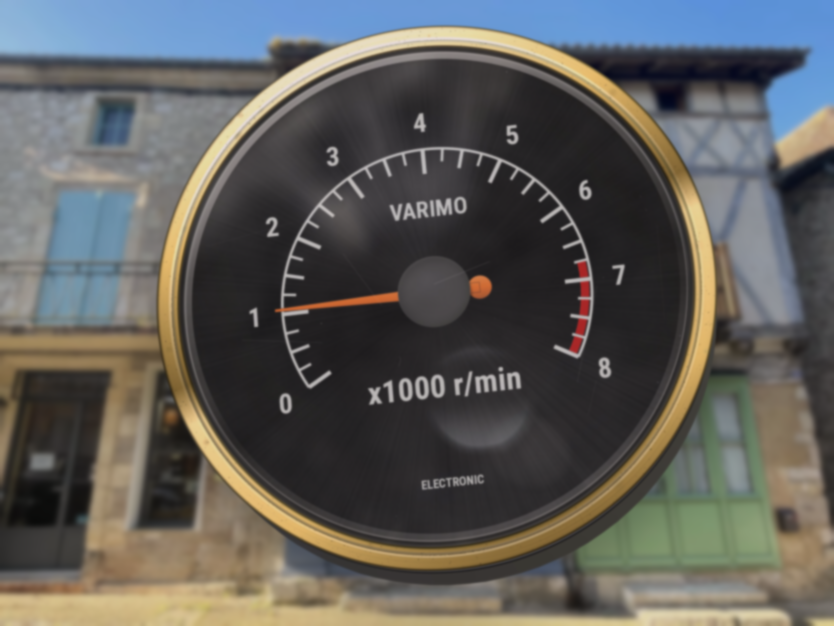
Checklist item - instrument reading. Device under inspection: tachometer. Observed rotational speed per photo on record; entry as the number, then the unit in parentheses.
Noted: 1000 (rpm)
